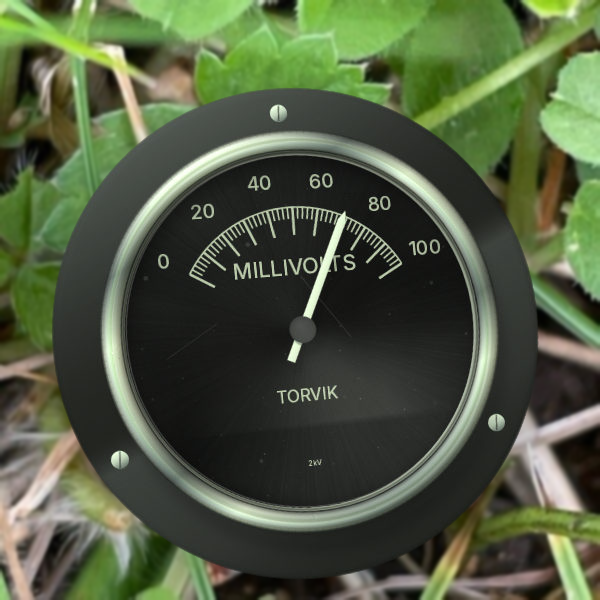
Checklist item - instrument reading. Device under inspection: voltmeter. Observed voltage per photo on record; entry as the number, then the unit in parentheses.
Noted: 70 (mV)
